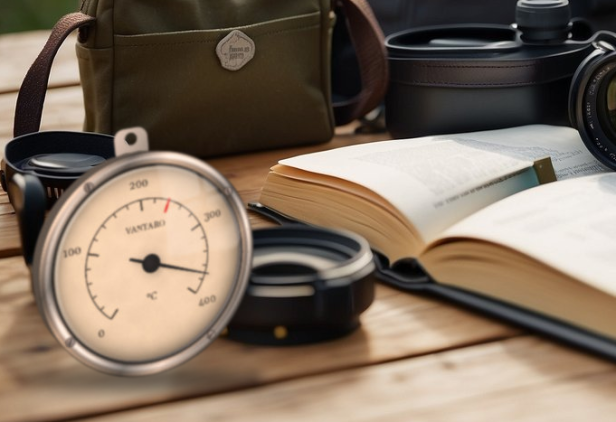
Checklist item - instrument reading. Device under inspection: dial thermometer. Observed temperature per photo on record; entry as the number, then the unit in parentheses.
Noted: 370 (°C)
